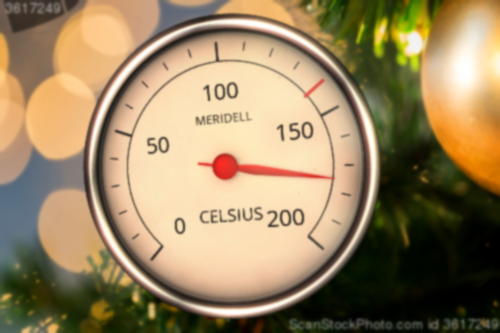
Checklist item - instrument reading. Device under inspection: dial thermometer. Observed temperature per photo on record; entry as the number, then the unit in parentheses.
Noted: 175 (°C)
